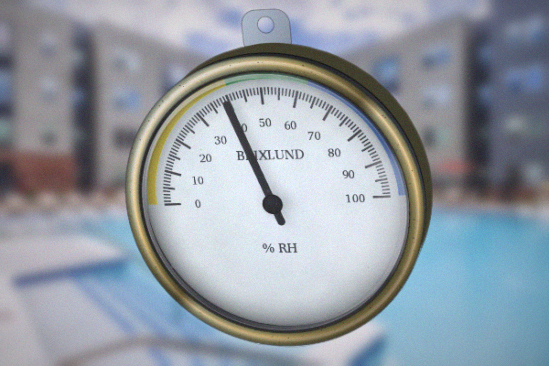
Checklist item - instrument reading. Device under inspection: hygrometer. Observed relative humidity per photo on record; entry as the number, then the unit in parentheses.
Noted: 40 (%)
